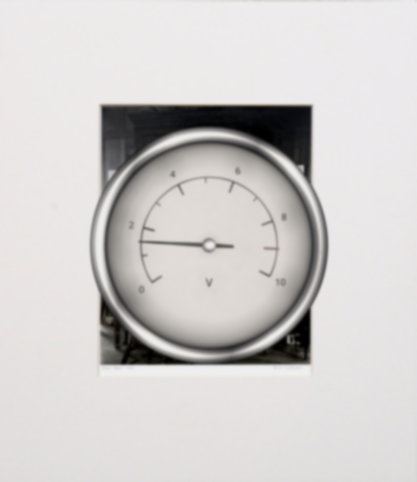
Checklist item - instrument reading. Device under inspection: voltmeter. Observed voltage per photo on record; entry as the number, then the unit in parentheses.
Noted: 1.5 (V)
